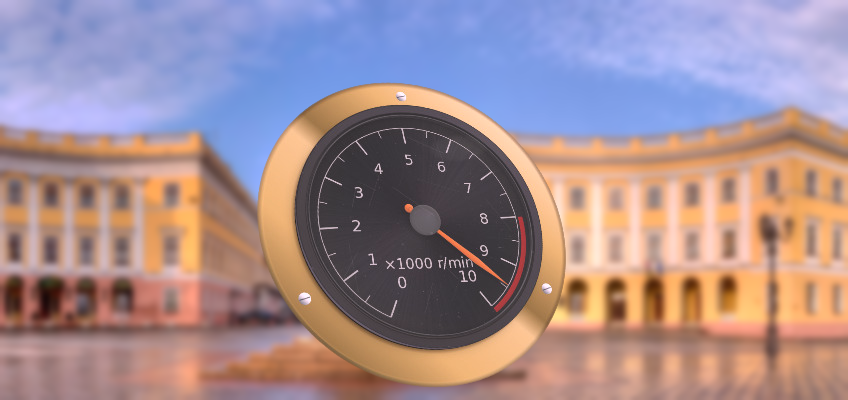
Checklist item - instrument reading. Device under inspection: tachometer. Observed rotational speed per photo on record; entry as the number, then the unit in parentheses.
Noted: 9500 (rpm)
